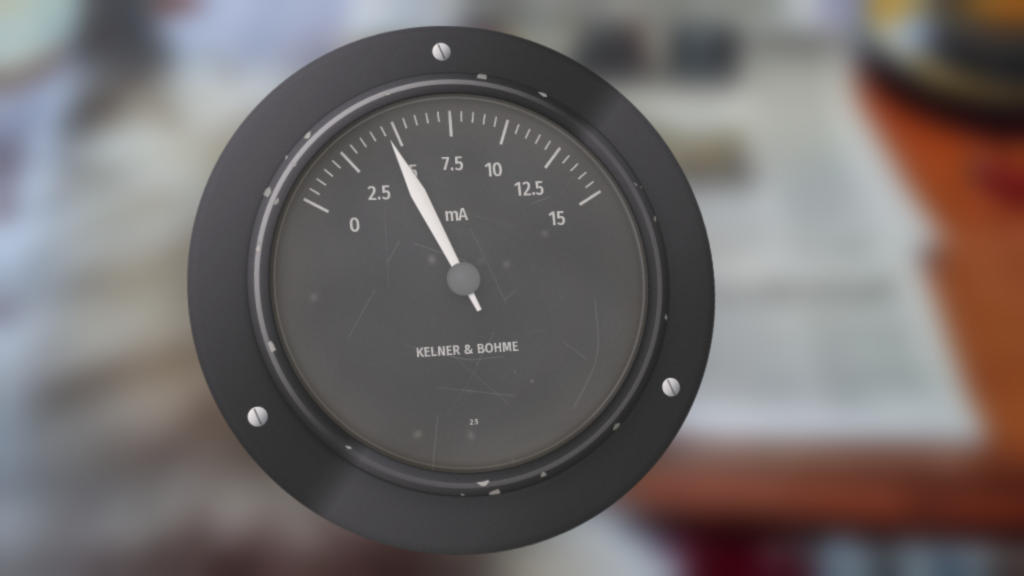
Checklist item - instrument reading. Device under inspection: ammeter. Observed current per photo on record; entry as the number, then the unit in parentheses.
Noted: 4.5 (mA)
